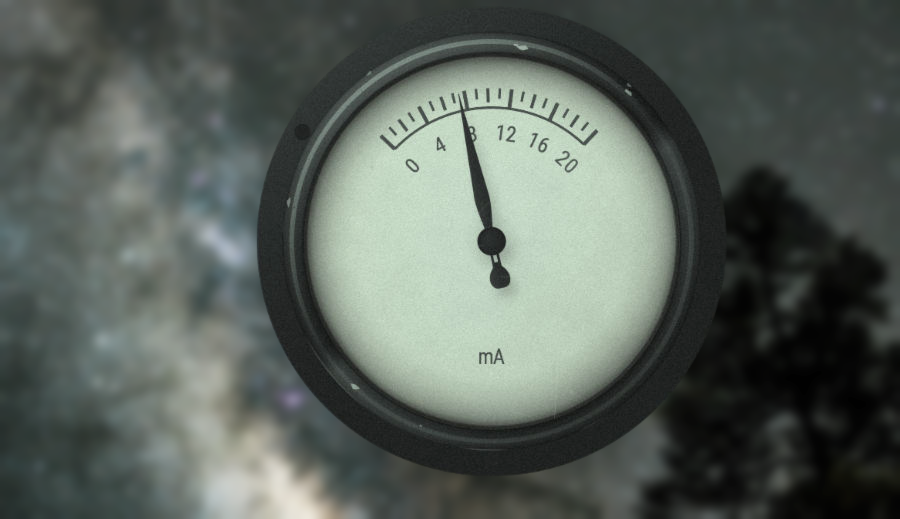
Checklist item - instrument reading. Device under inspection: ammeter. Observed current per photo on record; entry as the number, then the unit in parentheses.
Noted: 7.5 (mA)
